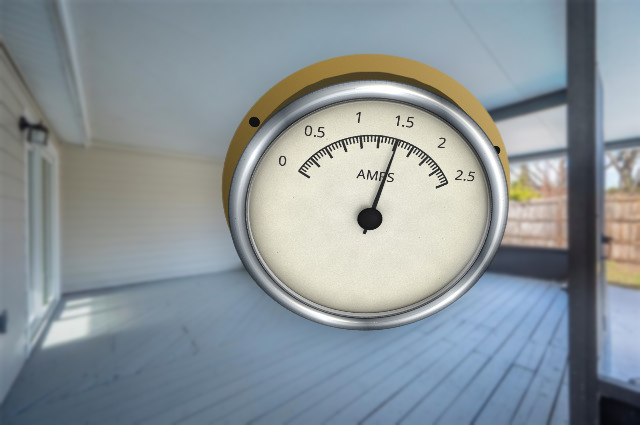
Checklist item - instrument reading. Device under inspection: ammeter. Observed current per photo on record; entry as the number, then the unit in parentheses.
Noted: 1.5 (A)
